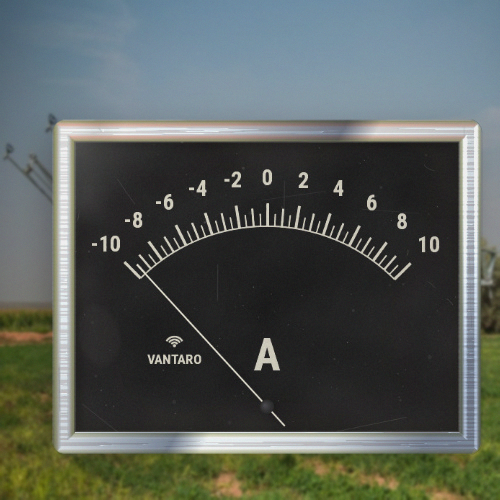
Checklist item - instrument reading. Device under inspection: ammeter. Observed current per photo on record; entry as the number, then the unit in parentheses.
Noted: -9.5 (A)
